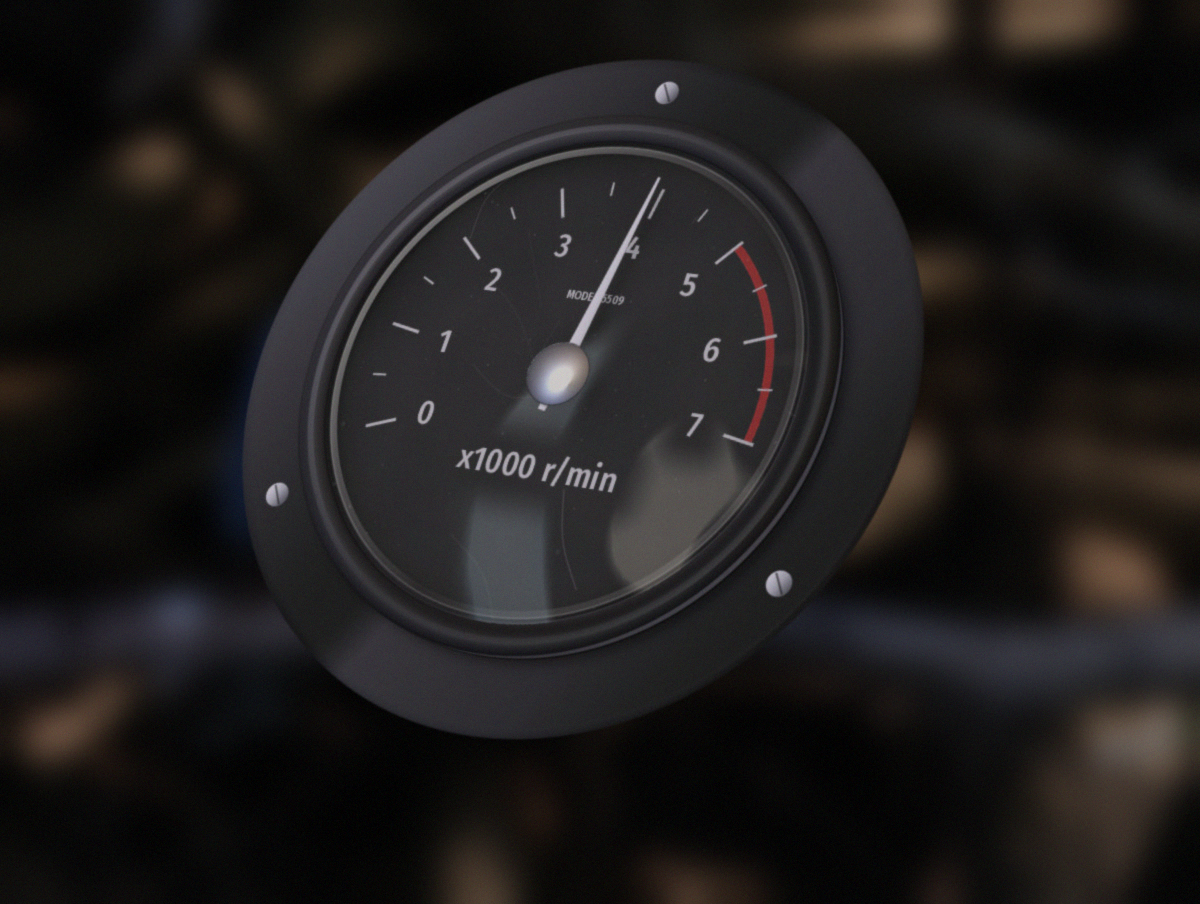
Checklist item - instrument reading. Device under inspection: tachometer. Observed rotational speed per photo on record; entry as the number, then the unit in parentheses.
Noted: 4000 (rpm)
